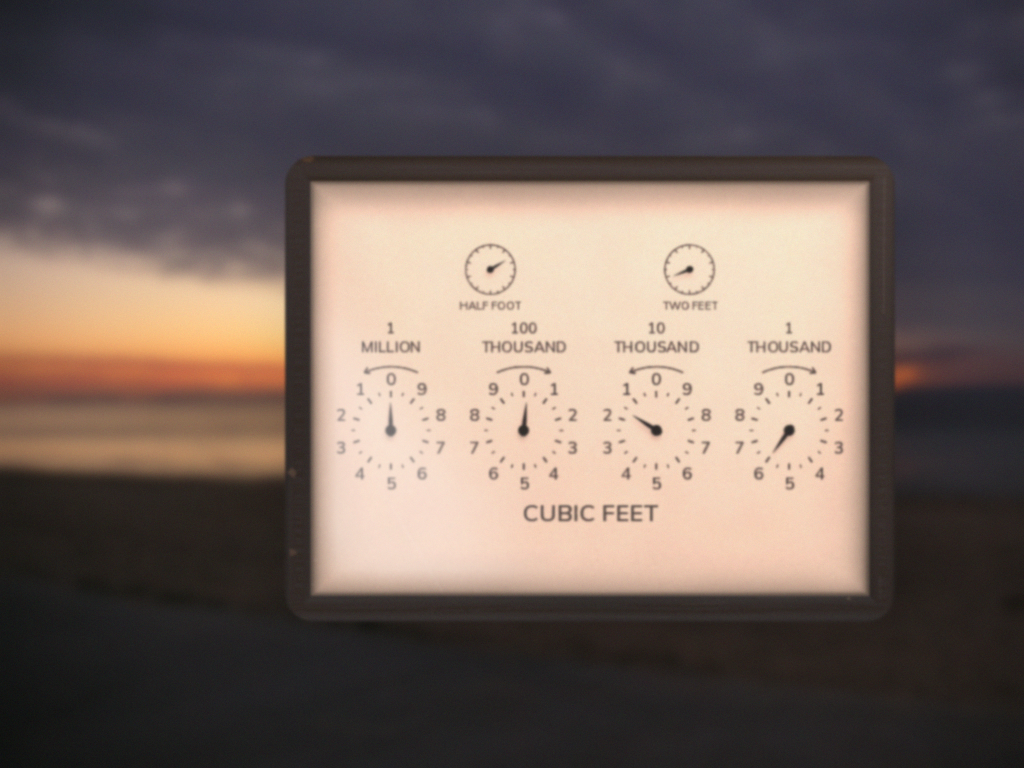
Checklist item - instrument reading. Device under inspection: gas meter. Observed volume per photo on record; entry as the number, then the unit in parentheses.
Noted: 1600 (ft³)
